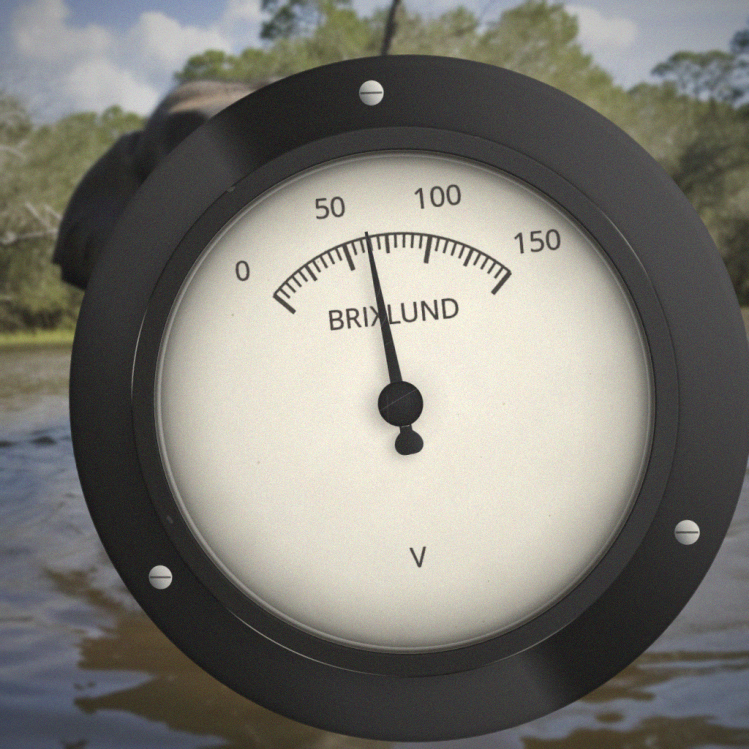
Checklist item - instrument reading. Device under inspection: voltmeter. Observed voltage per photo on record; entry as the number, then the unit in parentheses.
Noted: 65 (V)
